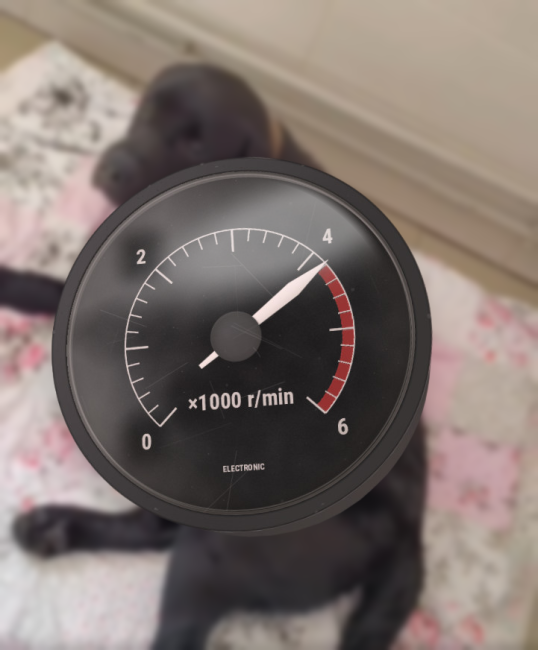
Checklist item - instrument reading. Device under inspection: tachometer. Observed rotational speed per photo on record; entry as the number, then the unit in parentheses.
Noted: 4200 (rpm)
